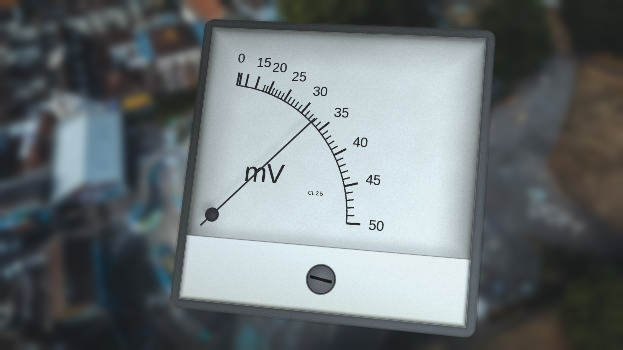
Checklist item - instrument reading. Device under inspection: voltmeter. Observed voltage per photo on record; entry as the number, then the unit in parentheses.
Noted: 33 (mV)
